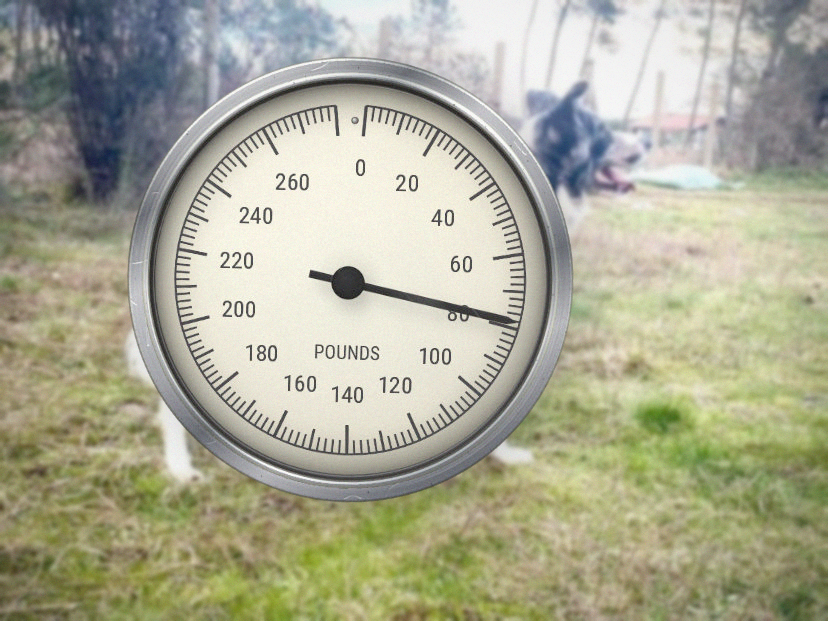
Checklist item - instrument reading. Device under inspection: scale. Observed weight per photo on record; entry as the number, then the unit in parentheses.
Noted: 78 (lb)
